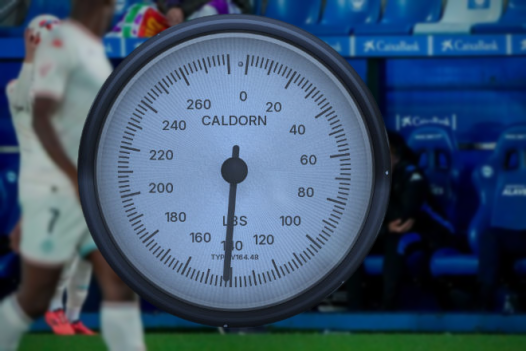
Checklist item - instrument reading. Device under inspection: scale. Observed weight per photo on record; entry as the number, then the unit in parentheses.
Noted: 142 (lb)
